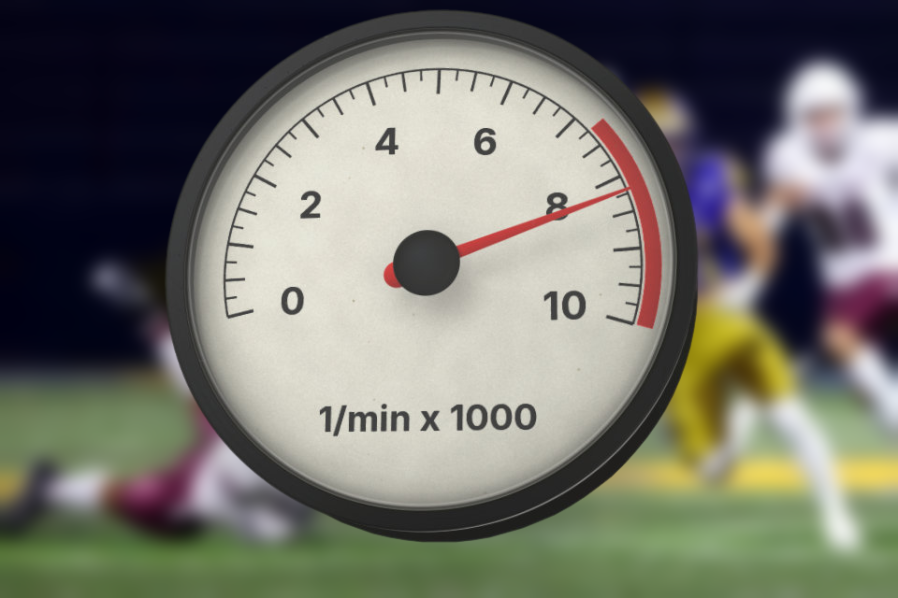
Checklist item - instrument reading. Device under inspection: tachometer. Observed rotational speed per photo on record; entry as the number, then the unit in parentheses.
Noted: 8250 (rpm)
